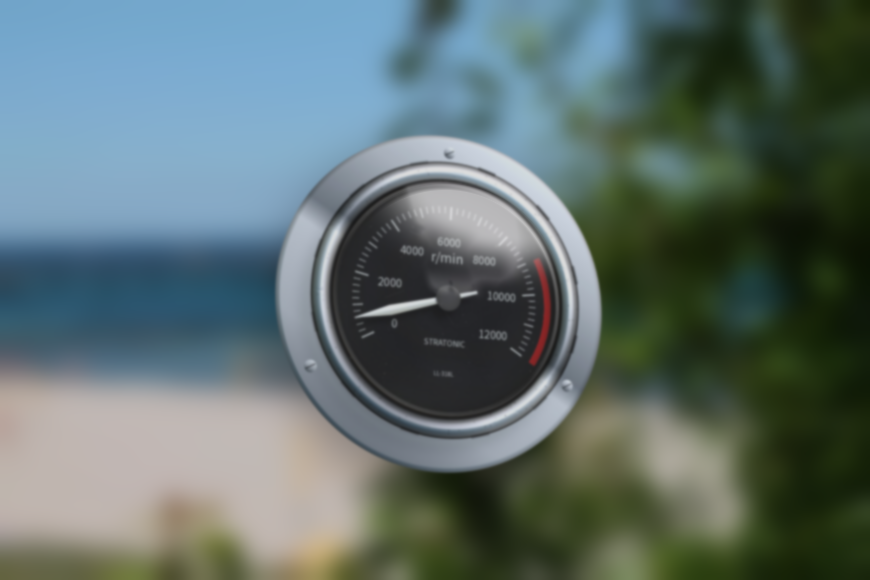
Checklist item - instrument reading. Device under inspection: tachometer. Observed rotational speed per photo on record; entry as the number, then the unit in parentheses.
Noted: 600 (rpm)
